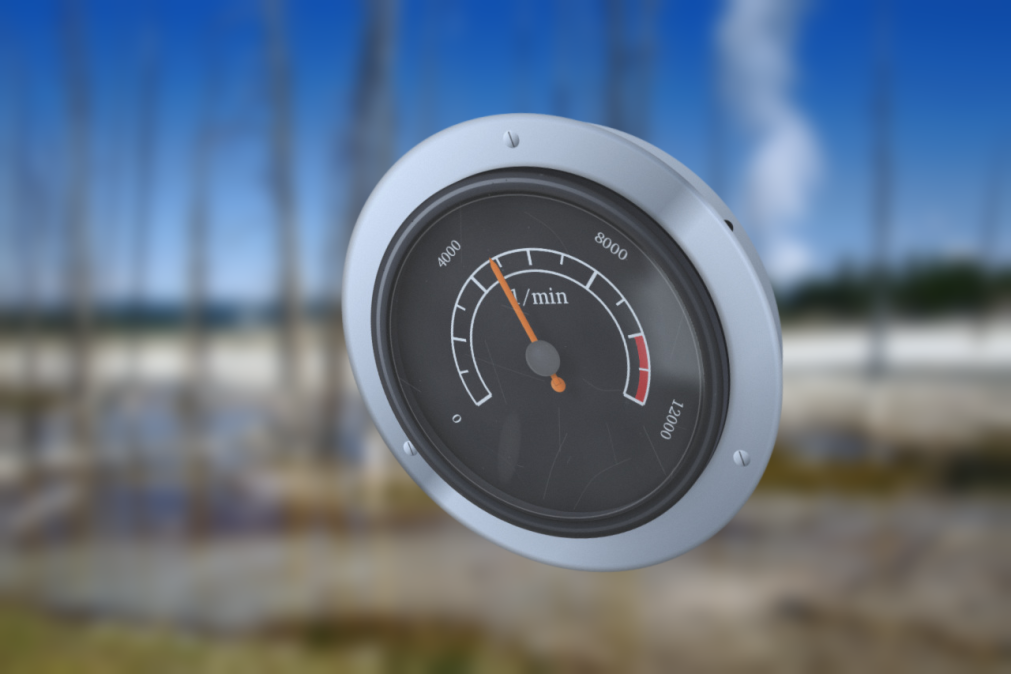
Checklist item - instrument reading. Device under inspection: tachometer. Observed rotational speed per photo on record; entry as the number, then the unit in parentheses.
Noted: 5000 (rpm)
